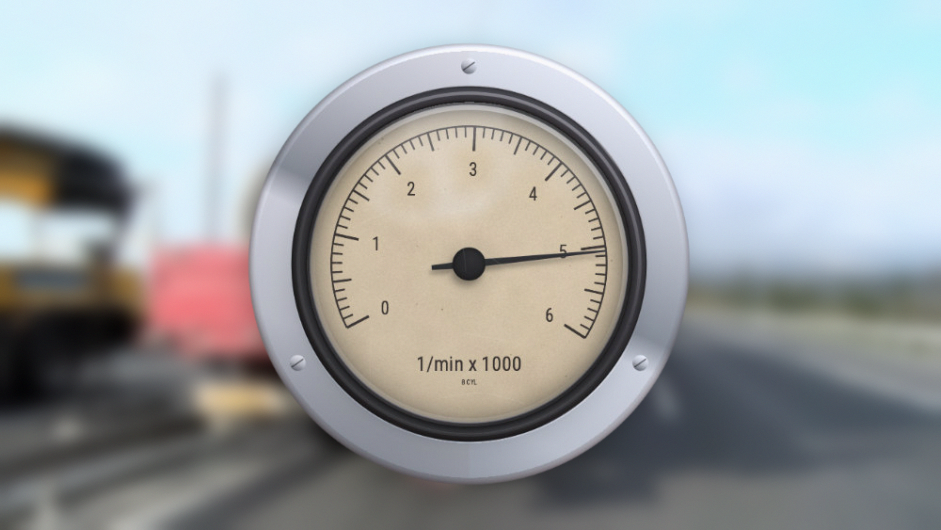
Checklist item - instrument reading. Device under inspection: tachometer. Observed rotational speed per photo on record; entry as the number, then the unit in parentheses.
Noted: 5050 (rpm)
